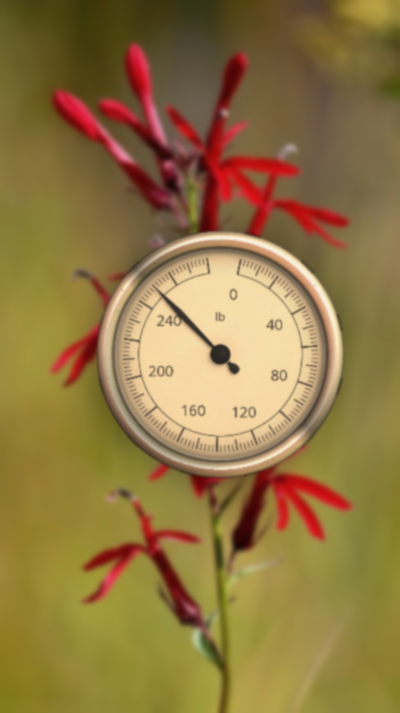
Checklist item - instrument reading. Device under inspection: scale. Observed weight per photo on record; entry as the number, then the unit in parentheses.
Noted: 250 (lb)
